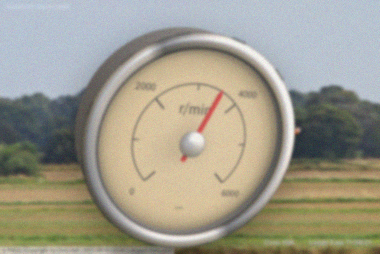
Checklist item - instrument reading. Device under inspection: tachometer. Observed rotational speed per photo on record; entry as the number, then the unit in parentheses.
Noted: 3500 (rpm)
